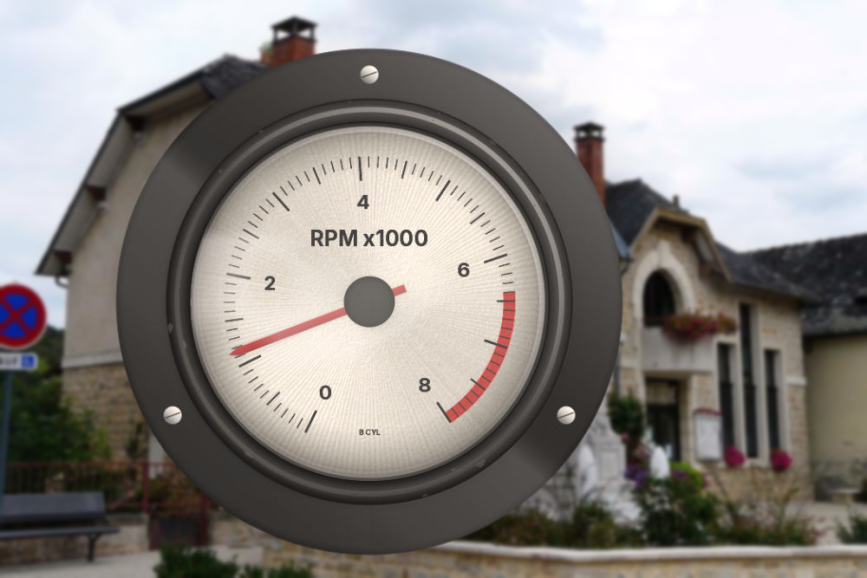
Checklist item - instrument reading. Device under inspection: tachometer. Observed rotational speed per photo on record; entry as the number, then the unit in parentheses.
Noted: 1150 (rpm)
